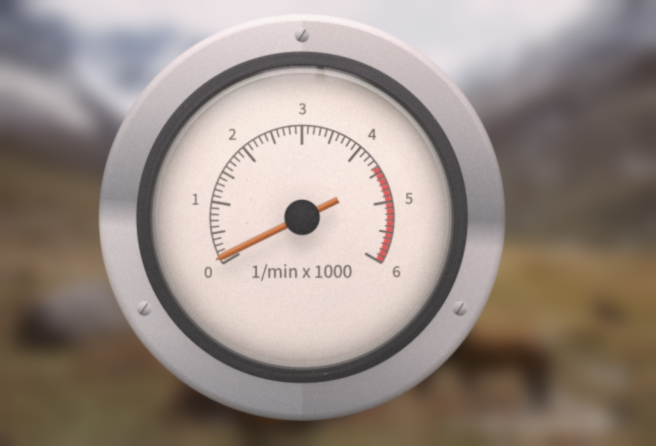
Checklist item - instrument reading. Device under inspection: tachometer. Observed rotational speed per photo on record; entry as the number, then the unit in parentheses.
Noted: 100 (rpm)
